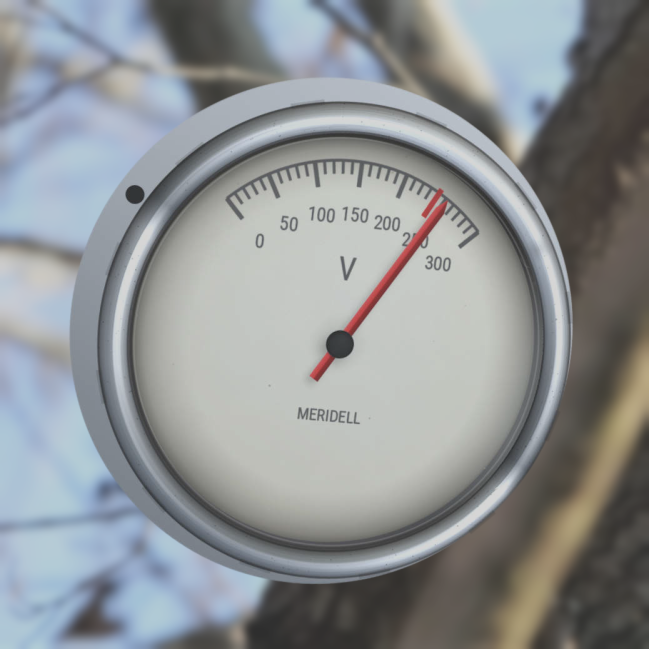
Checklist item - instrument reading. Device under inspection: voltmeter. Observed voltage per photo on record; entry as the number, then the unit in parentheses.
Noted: 250 (V)
